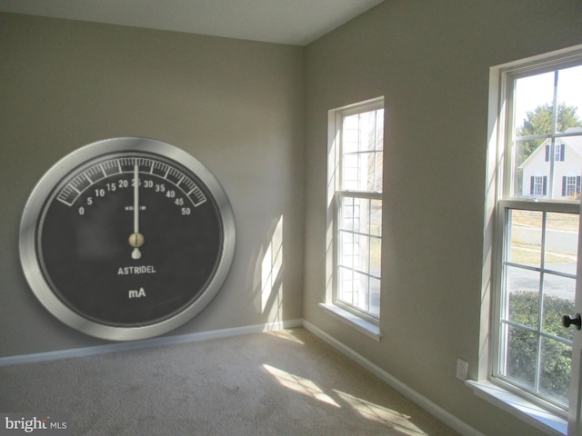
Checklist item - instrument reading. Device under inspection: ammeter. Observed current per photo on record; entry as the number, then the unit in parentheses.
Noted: 25 (mA)
